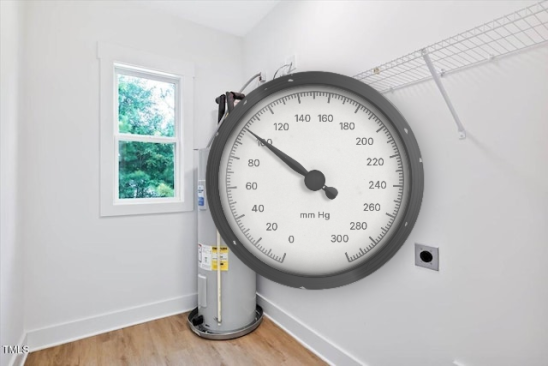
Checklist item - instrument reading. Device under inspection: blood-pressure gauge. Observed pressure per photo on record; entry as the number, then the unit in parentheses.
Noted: 100 (mmHg)
